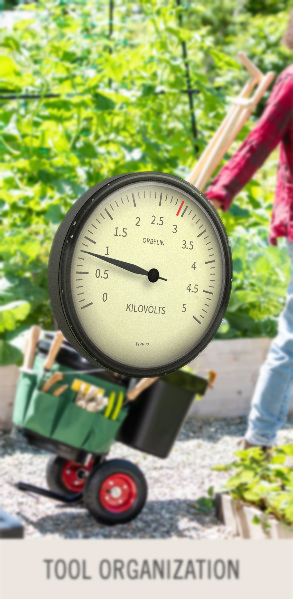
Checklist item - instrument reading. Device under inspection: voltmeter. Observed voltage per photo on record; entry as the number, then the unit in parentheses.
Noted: 0.8 (kV)
